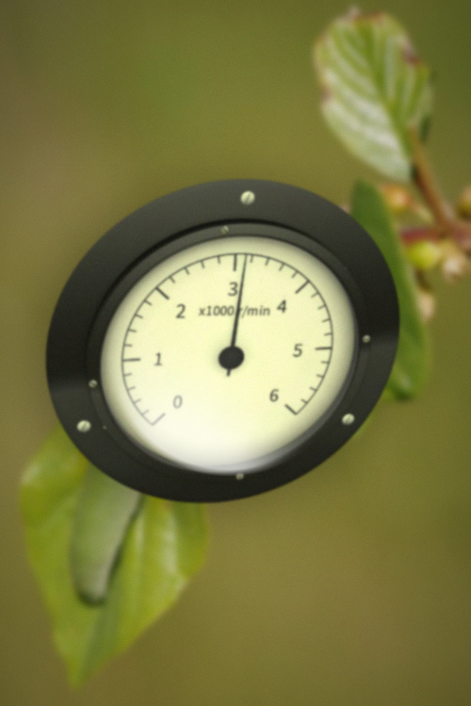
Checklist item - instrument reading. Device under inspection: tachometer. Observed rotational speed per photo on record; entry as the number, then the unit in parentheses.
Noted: 3100 (rpm)
